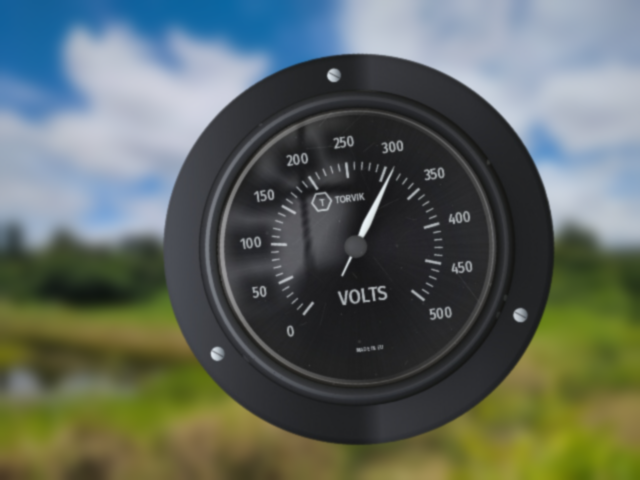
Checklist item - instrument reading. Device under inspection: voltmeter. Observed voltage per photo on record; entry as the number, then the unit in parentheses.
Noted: 310 (V)
